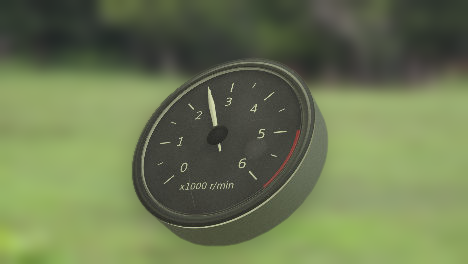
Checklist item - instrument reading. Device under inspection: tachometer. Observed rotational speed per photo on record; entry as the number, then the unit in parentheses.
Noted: 2500 (rpm)
